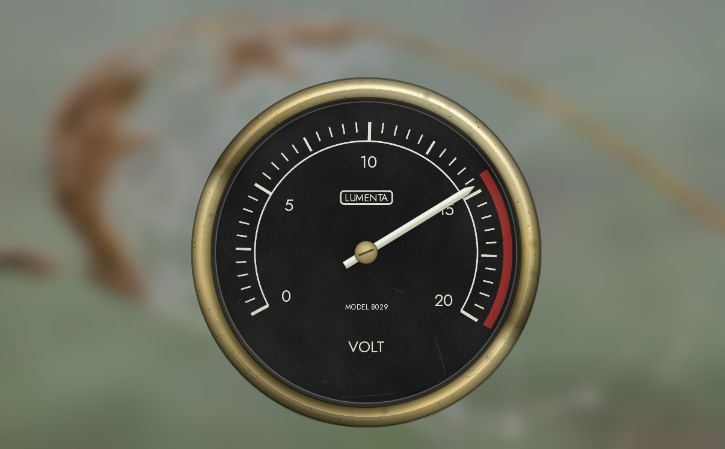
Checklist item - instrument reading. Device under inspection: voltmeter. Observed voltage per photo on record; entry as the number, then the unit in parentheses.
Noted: 14.75 (V)
